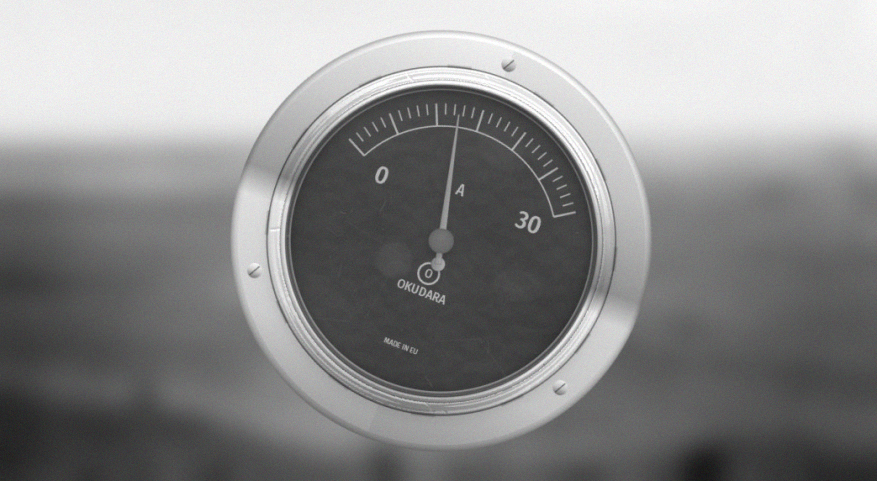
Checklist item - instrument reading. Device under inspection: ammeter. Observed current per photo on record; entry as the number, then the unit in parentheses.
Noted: 12.5 (A)
